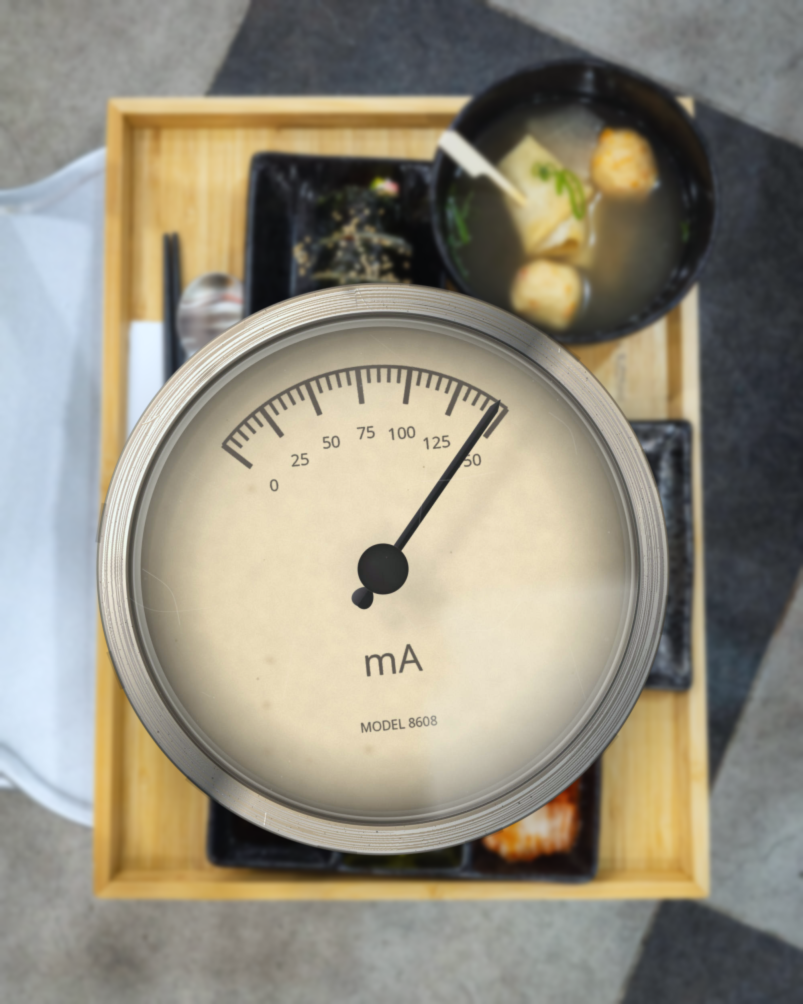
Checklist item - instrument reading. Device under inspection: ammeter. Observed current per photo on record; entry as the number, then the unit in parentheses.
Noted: 145 (mA)
